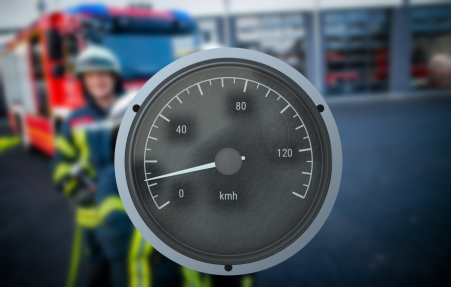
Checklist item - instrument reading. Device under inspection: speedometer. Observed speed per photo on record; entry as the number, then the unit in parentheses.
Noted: 12.5 (km/h)
